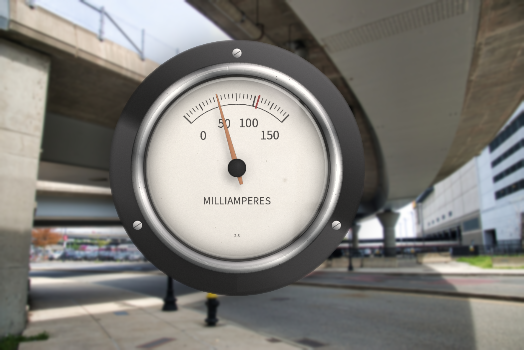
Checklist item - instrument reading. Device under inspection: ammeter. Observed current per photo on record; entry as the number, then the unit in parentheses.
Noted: 50 (mA)
